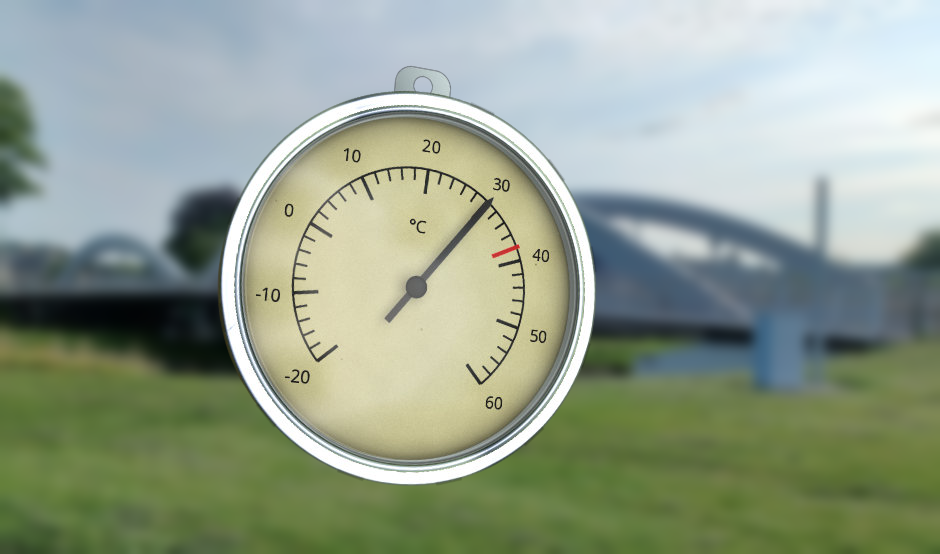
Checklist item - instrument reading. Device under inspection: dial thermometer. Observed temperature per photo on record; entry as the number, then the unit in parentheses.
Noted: 30 (°C)
